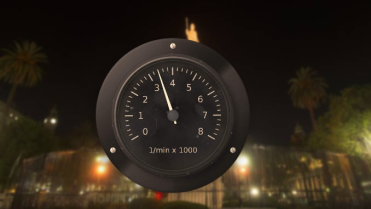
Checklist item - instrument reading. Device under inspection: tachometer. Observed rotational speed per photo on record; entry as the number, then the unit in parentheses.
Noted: 3400 (rpm)
